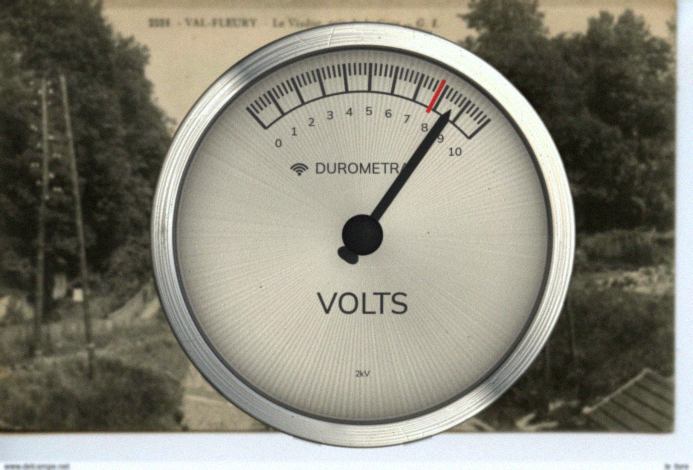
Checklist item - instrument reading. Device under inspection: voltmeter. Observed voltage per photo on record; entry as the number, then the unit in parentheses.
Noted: 8.6 (V)
